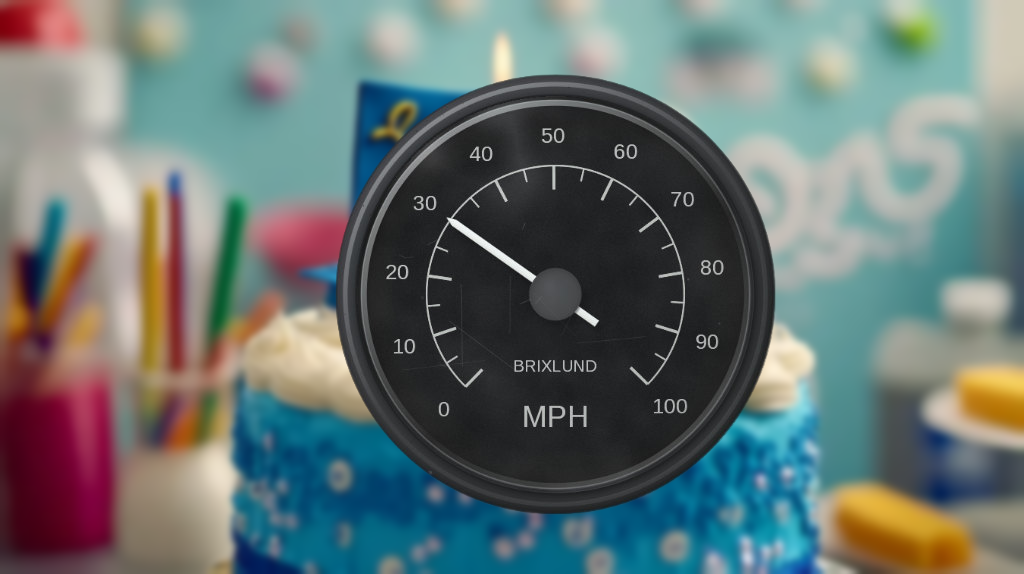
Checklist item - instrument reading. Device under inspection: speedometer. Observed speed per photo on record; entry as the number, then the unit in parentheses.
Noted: 30 (mph)
